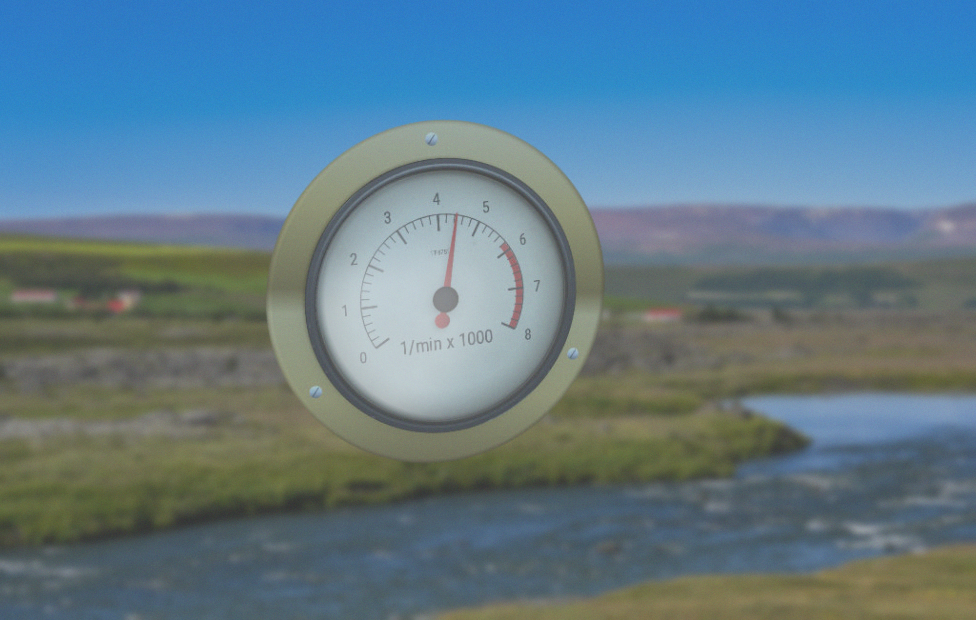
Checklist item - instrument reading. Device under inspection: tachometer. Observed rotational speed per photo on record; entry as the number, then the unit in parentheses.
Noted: 4400 (rpm)
